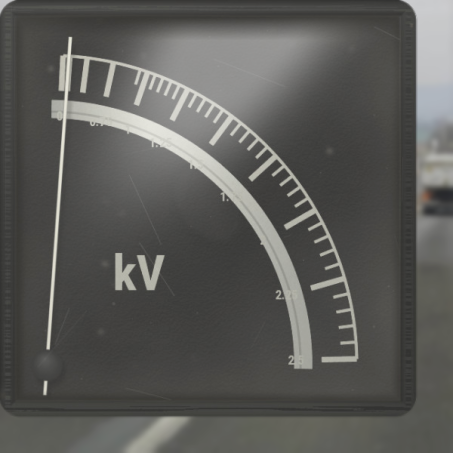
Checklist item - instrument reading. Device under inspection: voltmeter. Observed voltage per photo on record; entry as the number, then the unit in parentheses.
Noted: 0.25 (kV)
